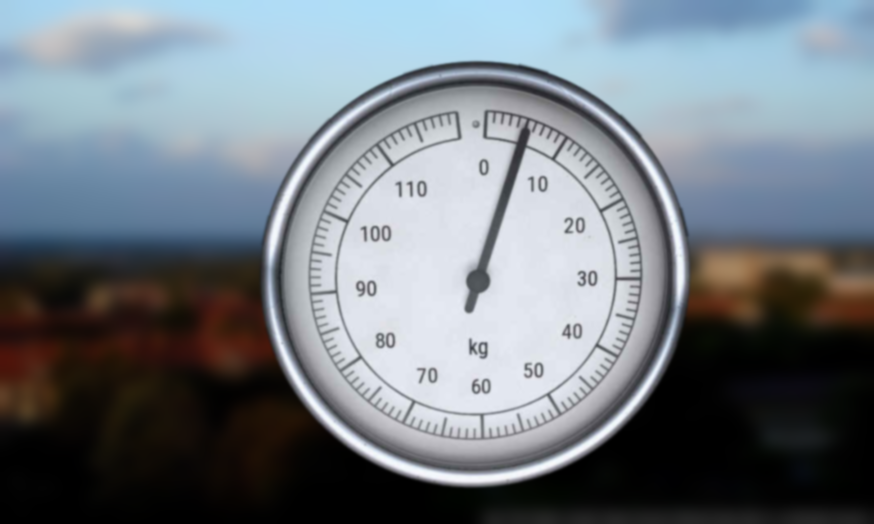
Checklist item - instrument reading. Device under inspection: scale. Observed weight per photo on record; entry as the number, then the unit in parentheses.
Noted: 5 (kg)
